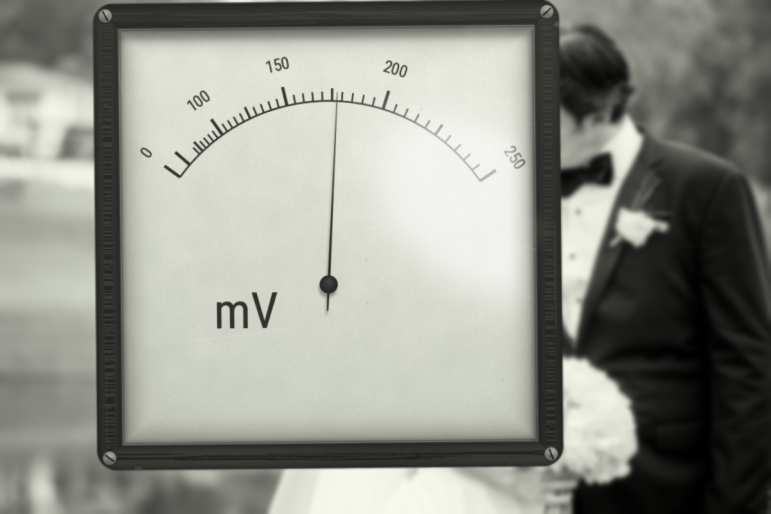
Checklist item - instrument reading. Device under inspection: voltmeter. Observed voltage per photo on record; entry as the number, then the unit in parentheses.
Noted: 177.5 (mV)
